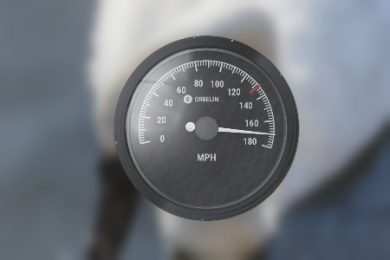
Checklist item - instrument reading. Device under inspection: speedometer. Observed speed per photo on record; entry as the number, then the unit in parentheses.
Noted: 170 (mph)
